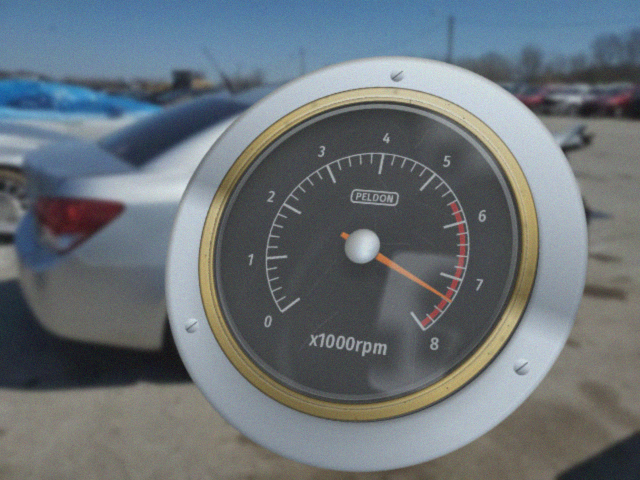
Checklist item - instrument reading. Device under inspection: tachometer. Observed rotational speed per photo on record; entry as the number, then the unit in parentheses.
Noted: 7400 (rpm)
